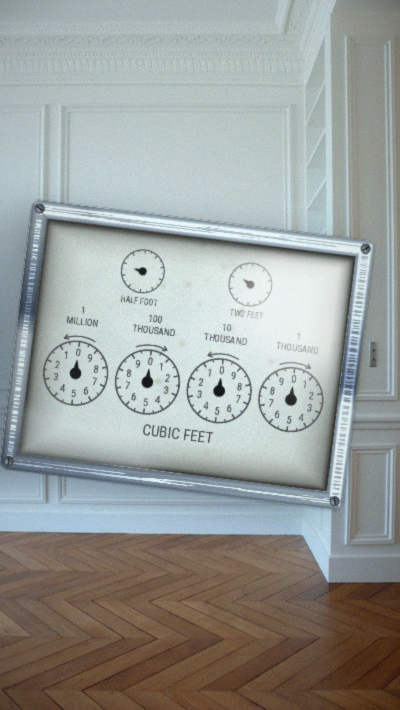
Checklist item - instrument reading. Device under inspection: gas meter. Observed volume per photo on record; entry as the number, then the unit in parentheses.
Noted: 0 (ft³)
